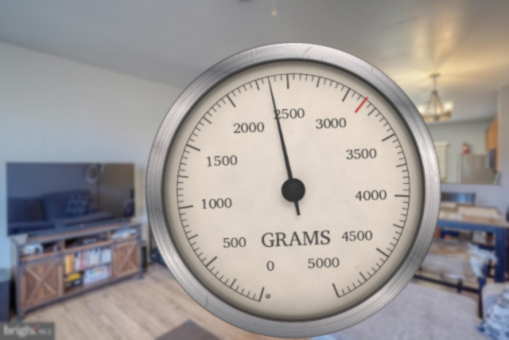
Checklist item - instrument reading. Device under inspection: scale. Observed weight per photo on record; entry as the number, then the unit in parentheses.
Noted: 2350 (g)
